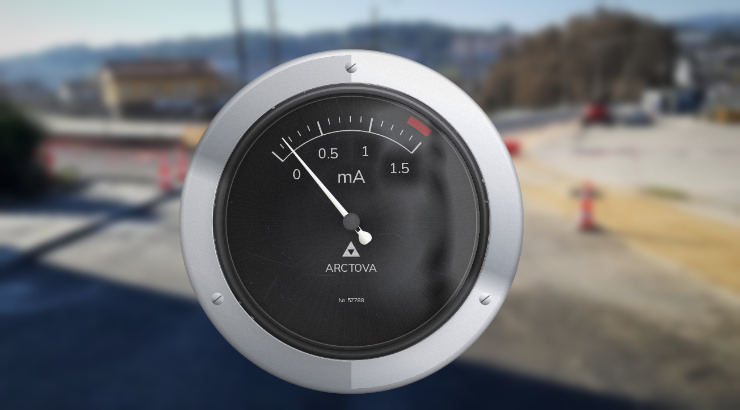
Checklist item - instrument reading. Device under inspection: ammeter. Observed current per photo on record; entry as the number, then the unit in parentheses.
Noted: 0.15 (mA)
